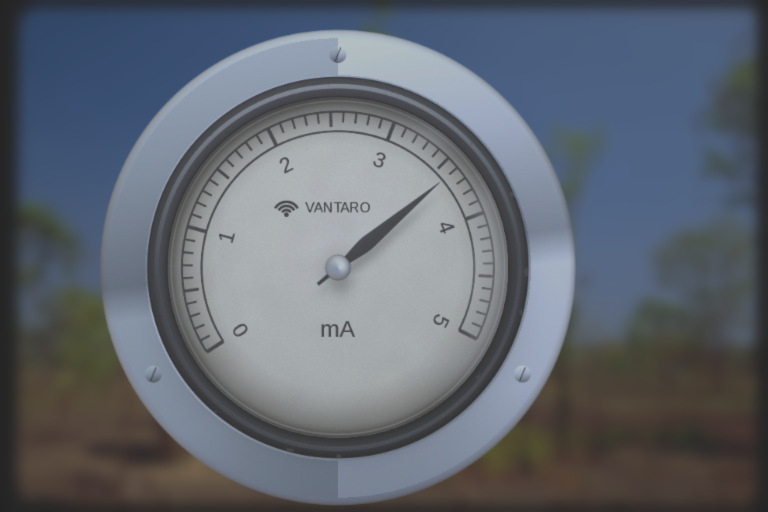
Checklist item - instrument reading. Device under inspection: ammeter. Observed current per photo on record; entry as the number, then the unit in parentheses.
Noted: 3.6 (mA)
